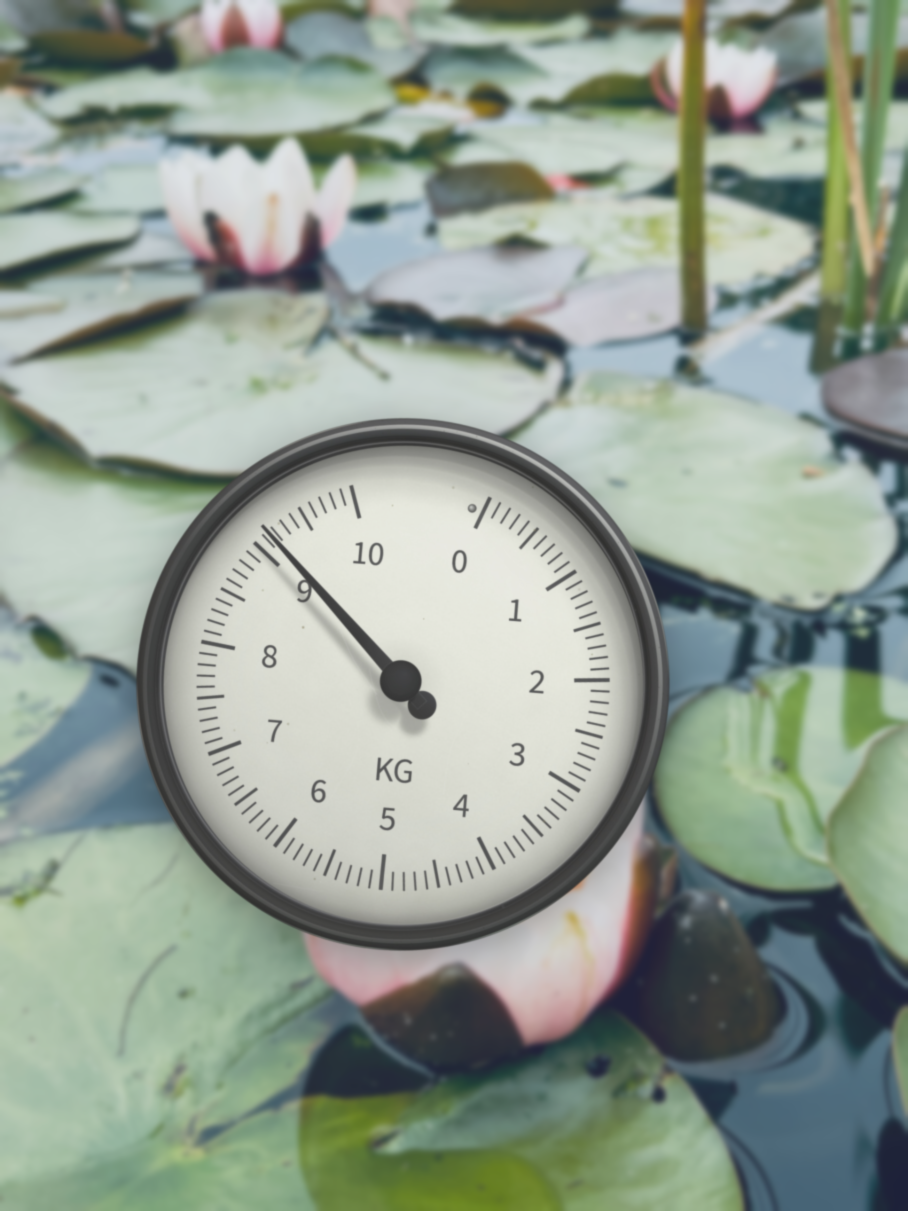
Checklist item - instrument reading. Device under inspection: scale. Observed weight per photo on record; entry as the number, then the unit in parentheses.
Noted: 9.15 (kg)
